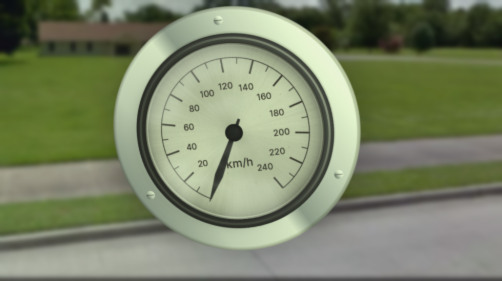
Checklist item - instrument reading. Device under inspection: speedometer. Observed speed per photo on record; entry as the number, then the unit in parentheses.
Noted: 0 (km/h)
